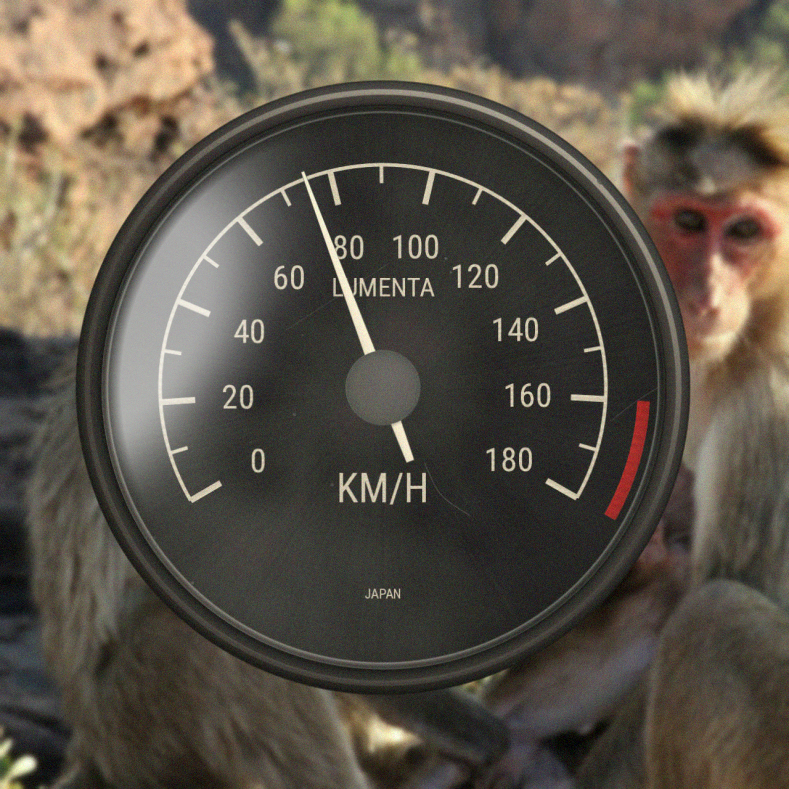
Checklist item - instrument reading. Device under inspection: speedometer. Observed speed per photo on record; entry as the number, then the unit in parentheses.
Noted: 75 (km/h)
